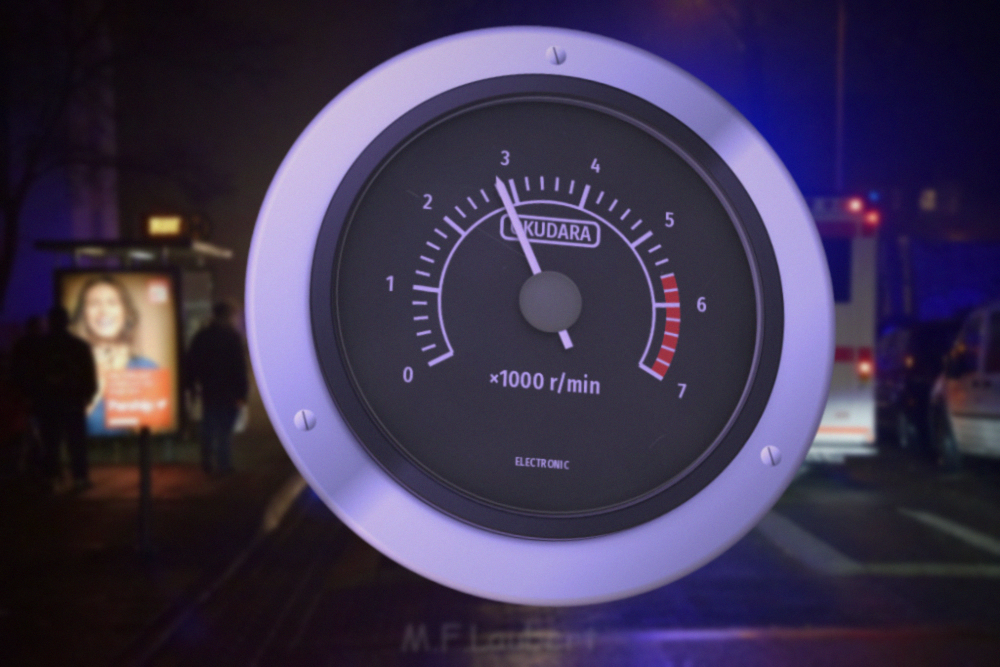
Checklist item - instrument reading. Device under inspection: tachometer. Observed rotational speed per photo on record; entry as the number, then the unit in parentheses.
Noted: 2800 (rpm)
